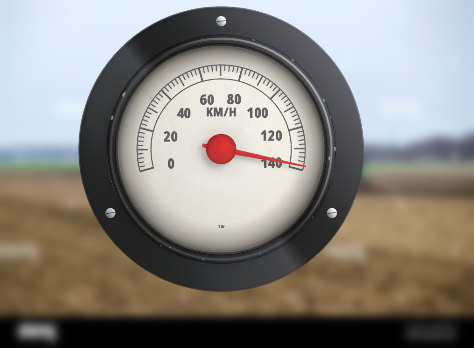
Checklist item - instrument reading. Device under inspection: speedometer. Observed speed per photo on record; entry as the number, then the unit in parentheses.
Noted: 138 (km/h)
